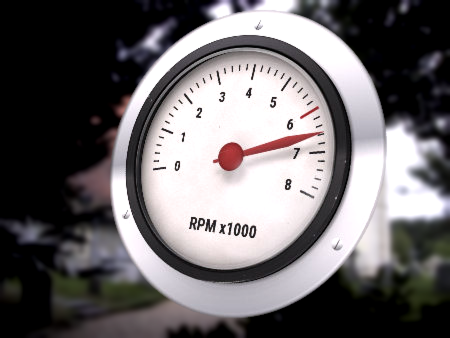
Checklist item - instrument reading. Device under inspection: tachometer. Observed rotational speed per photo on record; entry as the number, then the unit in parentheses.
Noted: 6600 (rpm)
